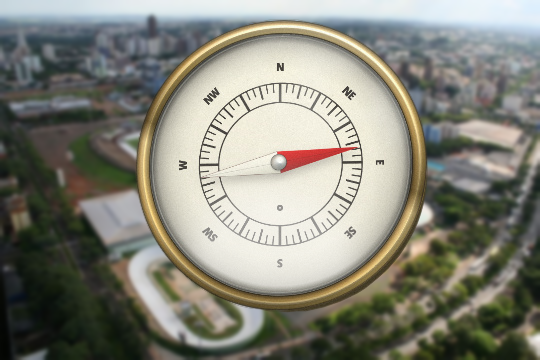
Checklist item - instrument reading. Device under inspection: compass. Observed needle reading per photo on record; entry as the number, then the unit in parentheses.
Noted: 80 (°)
